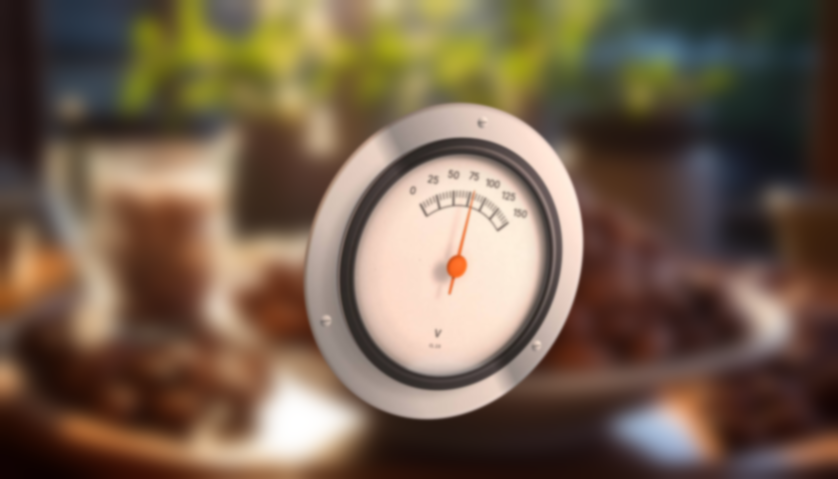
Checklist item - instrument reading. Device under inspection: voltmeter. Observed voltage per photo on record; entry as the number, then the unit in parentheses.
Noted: 75 (V)
